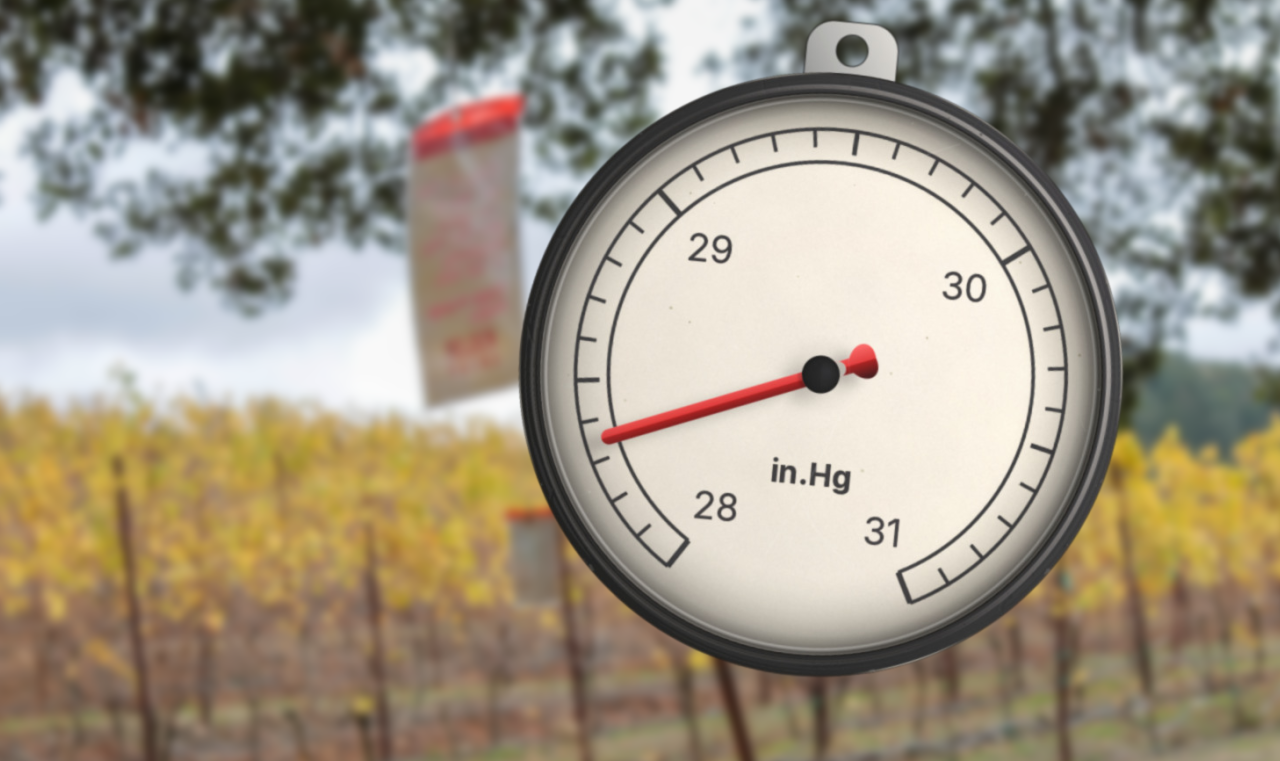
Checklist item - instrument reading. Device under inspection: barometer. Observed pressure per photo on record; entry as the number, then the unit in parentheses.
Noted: 28.35 (inHg)
